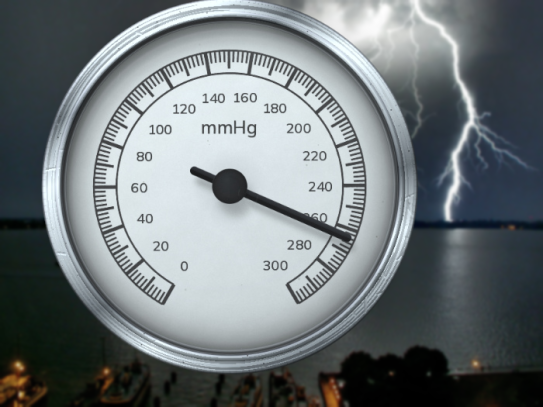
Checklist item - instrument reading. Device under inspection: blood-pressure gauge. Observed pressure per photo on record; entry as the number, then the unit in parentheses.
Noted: 264 (mmHg)
